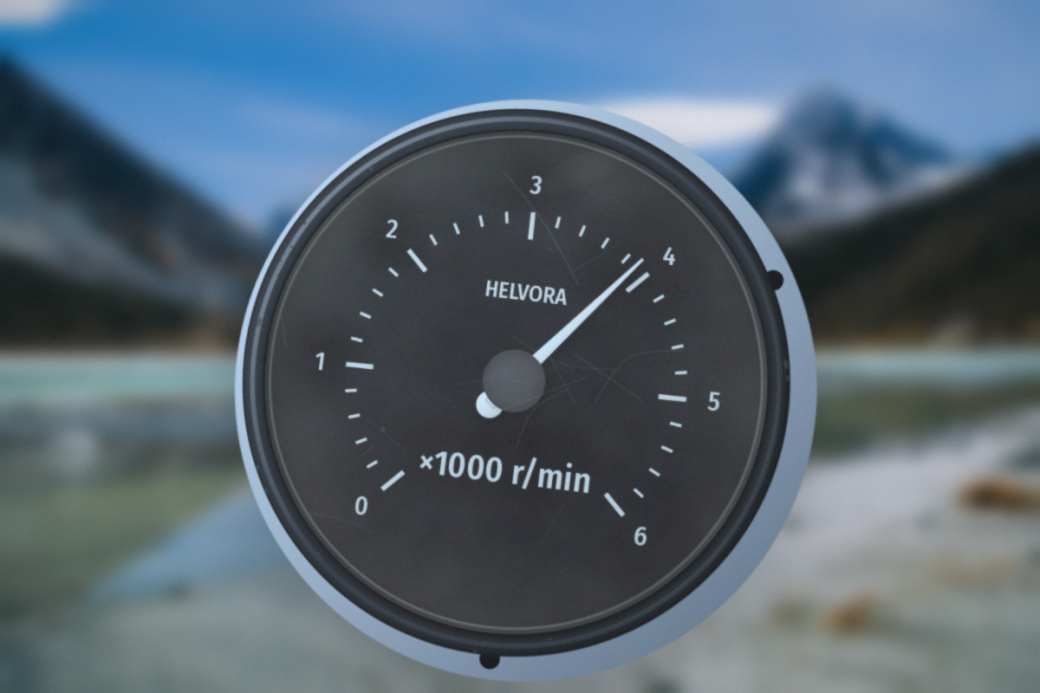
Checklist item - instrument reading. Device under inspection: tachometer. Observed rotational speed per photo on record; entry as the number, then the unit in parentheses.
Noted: 3900 (rpm)
